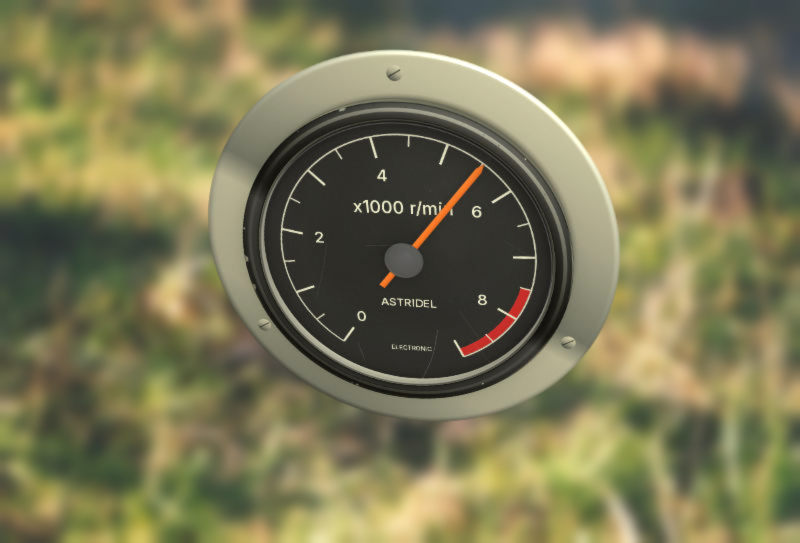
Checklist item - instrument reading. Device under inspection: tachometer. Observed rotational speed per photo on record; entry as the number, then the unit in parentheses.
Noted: 5500 (rpm)
